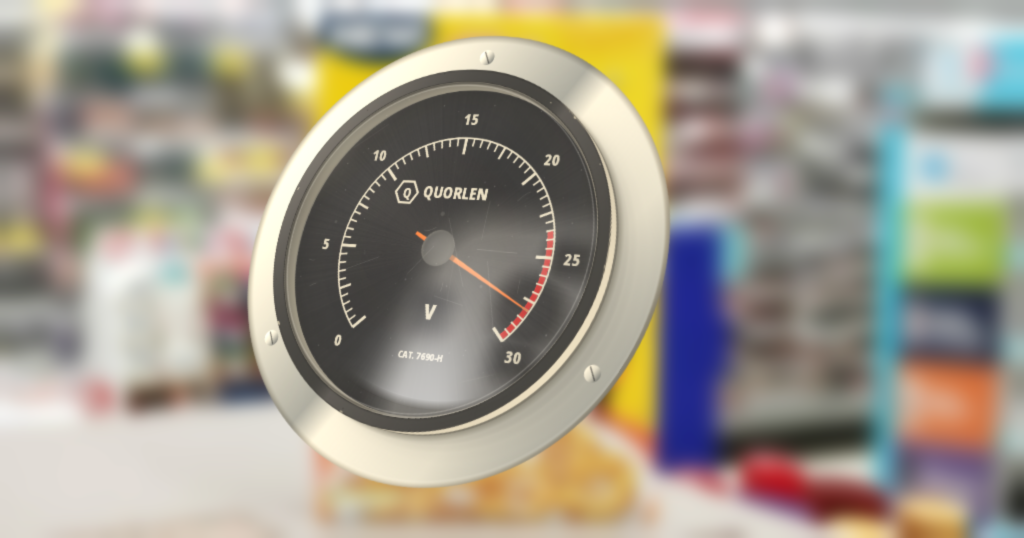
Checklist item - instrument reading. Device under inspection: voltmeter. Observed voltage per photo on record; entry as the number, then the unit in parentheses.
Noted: 28 (V)
